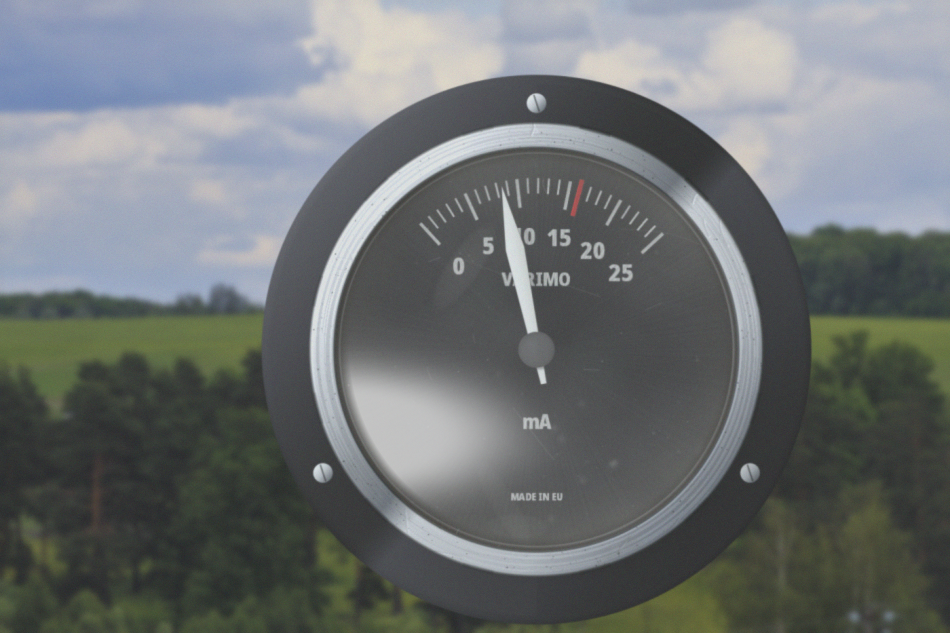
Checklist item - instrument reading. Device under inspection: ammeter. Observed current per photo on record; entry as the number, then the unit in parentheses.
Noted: 8.5 (mA)
